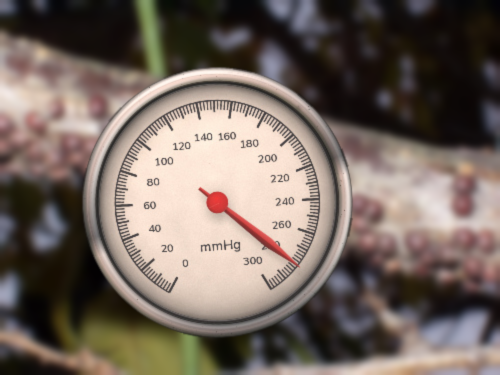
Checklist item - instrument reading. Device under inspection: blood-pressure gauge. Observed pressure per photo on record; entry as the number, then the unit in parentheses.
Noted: 280 (mmHg)
